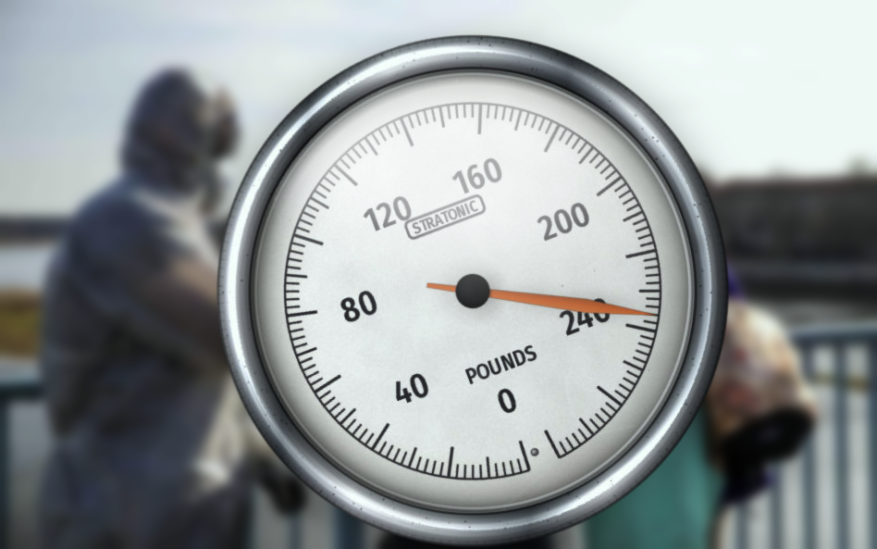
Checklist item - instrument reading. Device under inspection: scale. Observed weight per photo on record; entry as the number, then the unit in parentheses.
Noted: 236 (lb)
